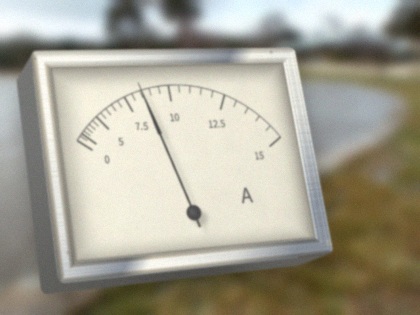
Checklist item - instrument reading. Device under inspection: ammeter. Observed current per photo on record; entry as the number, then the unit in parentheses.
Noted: 8.5 (A)
